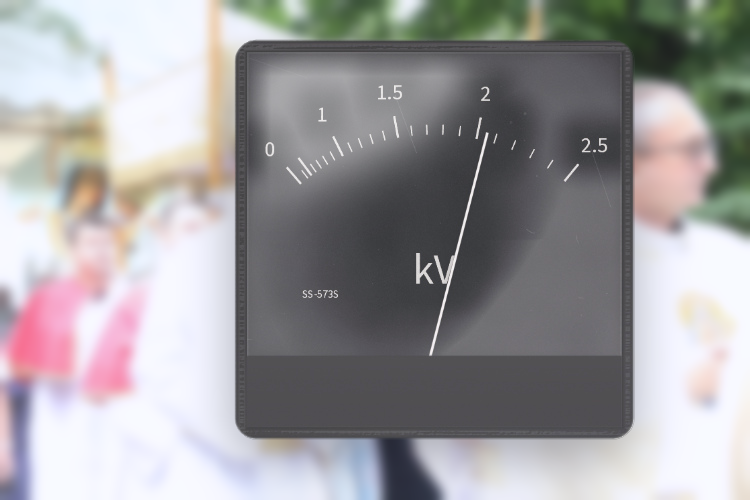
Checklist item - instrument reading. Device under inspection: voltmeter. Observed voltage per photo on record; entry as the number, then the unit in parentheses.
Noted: 2.05 (kV)
